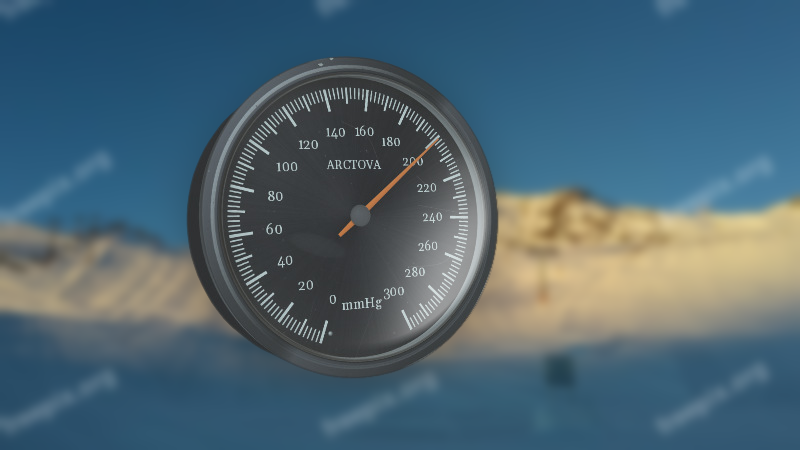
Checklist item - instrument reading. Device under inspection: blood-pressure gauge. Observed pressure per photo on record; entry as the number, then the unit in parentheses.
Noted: 200 (mmHg)
